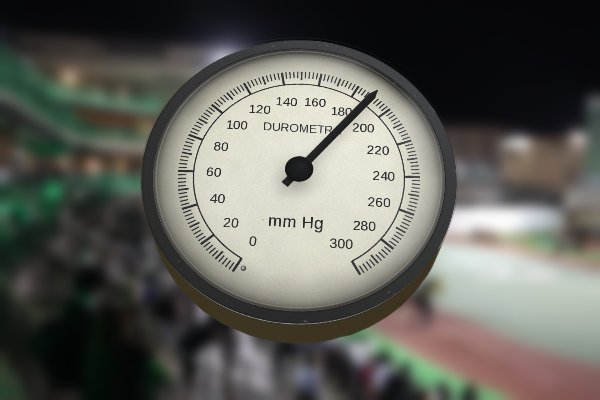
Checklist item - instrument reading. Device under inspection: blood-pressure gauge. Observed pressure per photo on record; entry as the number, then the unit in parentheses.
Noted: 190 (mmHg)
